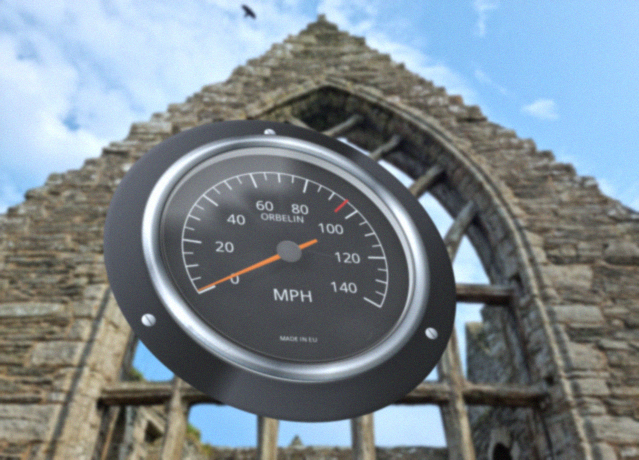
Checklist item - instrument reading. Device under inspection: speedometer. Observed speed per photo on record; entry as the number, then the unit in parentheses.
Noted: 0 (mph)
